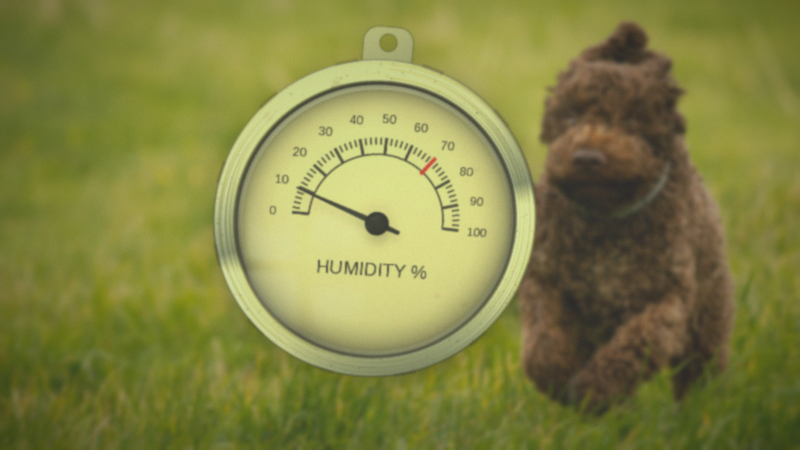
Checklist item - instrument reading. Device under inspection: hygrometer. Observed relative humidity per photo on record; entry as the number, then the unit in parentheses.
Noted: 10 (%)
